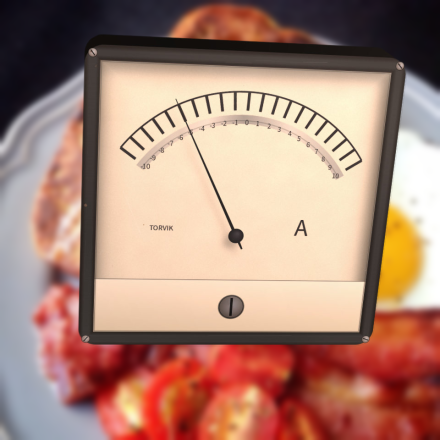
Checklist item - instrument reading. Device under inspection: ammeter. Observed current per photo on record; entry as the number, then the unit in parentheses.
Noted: -5 (A)
